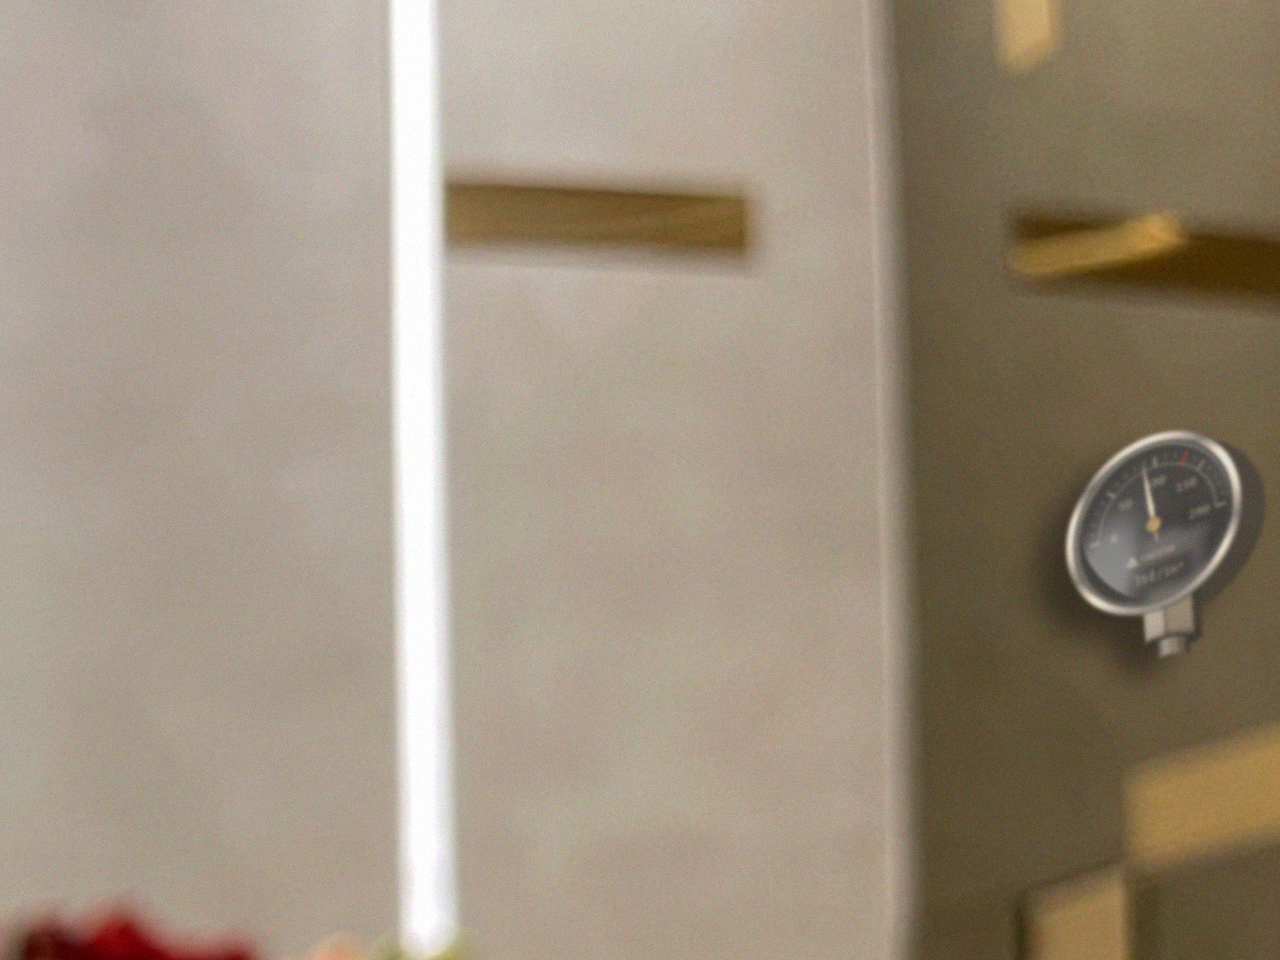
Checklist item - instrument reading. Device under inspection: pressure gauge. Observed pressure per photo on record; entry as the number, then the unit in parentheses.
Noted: 90 (psi)
